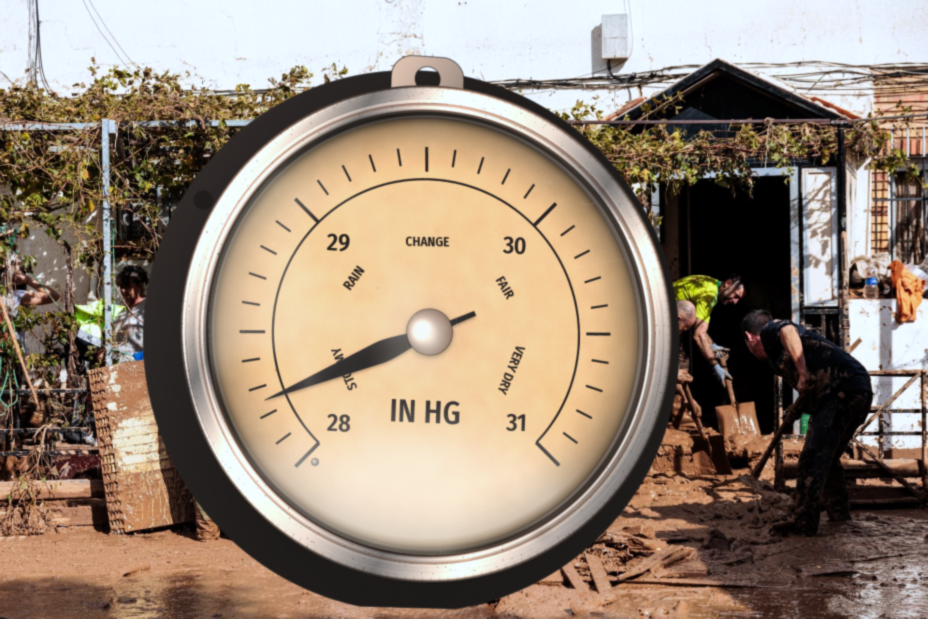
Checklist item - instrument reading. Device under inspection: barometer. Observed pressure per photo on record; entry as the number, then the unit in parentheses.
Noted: 28.25 (inHg)
